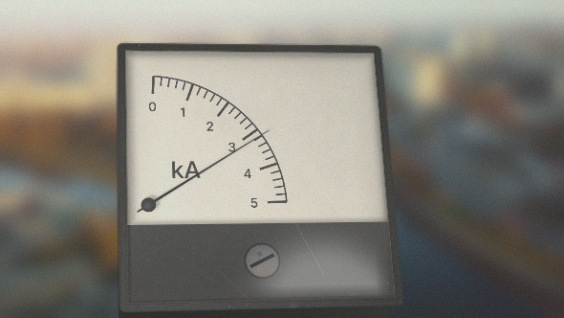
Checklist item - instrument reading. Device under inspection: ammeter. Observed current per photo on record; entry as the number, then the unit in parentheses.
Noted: 3.2 (kA)
